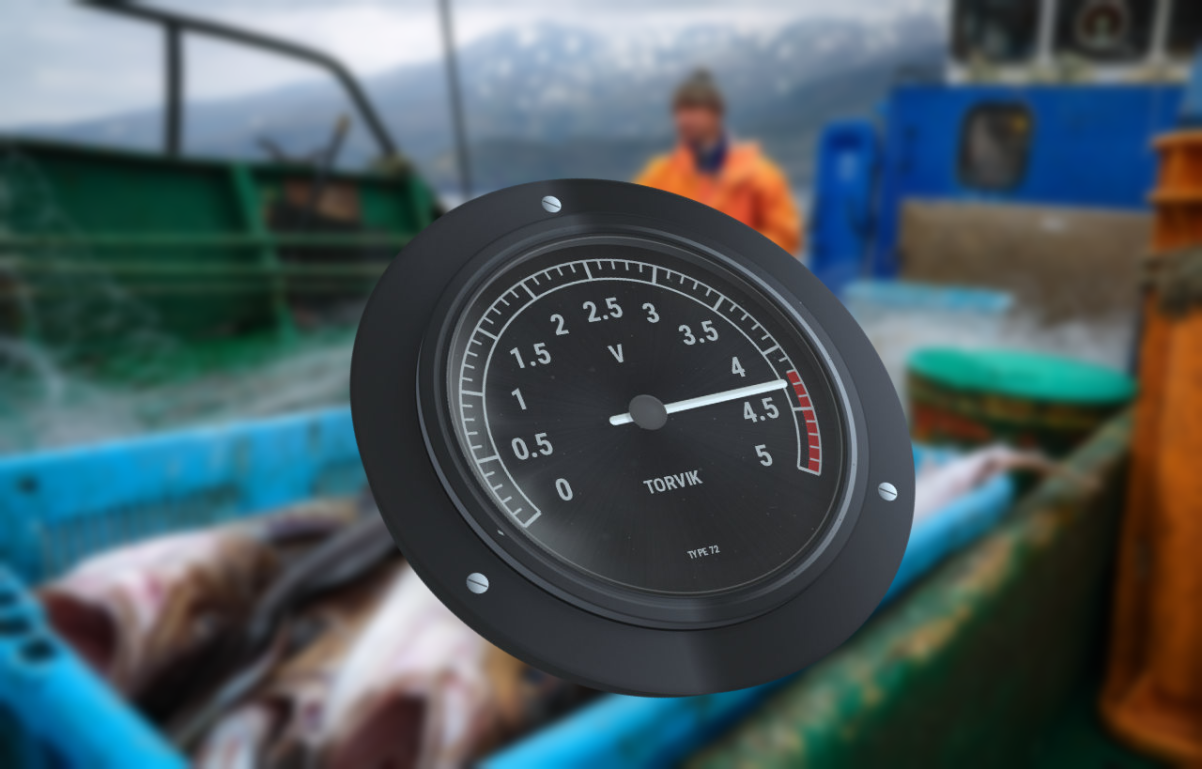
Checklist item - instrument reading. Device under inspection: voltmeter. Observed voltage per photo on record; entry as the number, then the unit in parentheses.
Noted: 4.3 (V)
